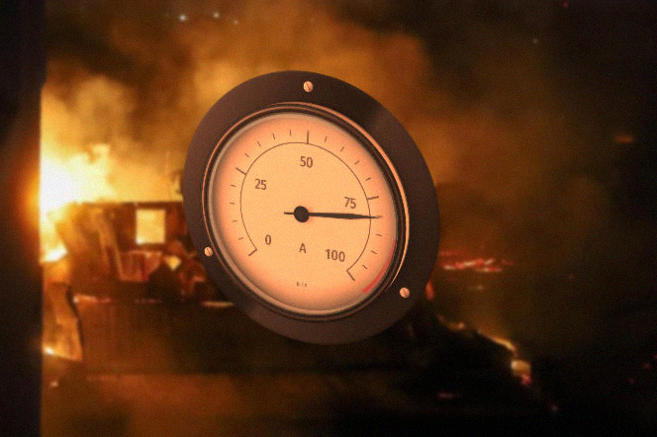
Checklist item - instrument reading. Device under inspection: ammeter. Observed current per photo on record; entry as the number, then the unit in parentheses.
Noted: 80 (A)
